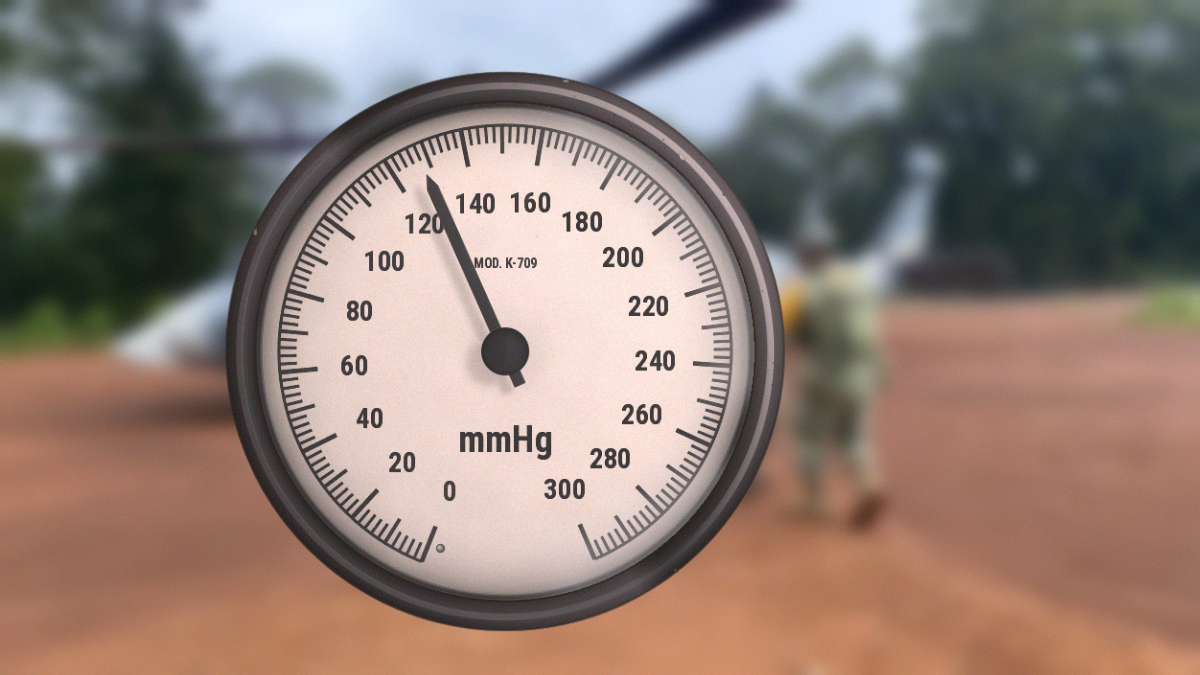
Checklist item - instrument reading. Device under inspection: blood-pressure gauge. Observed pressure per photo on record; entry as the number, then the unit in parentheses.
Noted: 128 (mmHg)
